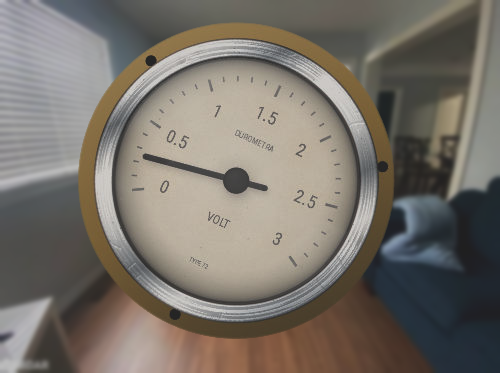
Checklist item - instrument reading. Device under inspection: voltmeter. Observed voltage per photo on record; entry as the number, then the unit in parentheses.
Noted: 0.25 (V)
